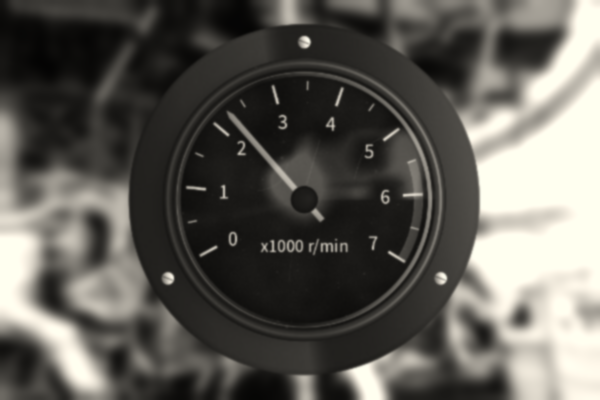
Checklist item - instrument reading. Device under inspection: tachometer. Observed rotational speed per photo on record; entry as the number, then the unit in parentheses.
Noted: 2250 (rpm)
